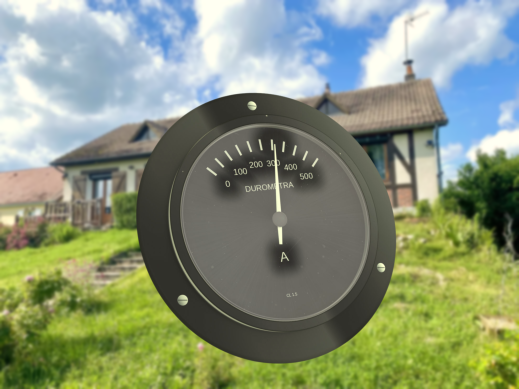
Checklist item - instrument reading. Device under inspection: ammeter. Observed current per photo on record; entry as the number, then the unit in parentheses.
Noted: 300 (A)
